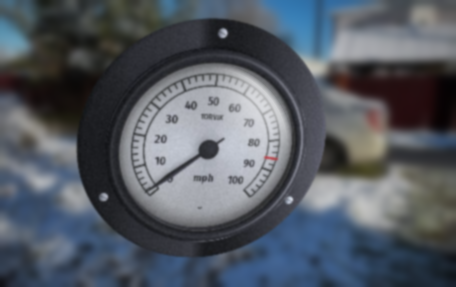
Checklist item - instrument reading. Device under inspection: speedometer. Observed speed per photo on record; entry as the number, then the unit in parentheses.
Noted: 2 (mph)
